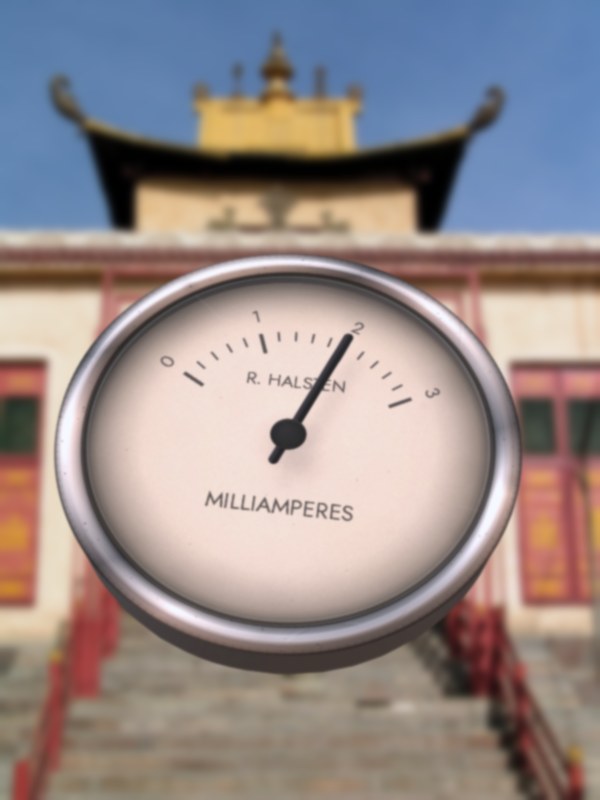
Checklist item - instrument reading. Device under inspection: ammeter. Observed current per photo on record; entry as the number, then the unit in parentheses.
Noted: 2 (mA)
